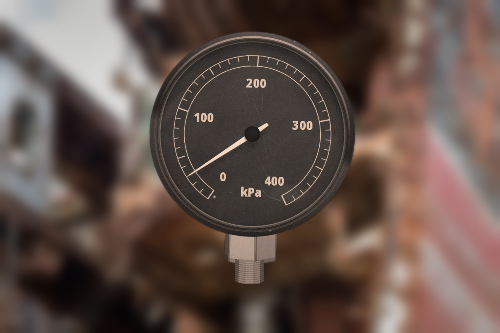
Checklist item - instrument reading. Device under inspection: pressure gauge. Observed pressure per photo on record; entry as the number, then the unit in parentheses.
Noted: 30 (kPa)
